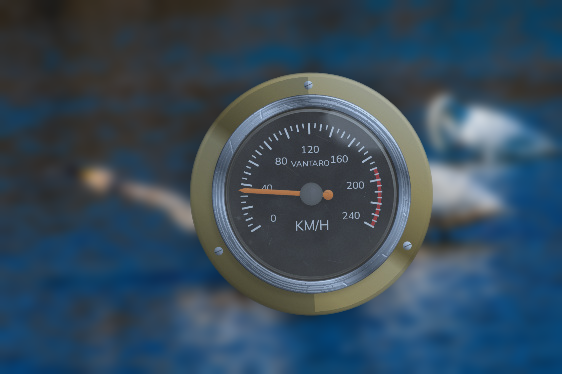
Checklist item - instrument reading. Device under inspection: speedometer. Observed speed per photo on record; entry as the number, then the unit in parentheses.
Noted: 35 (km/h)
